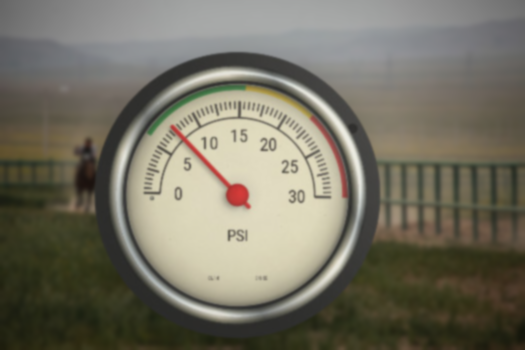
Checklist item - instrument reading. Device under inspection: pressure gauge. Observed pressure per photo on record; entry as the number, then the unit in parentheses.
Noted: 7.5 (psi)
